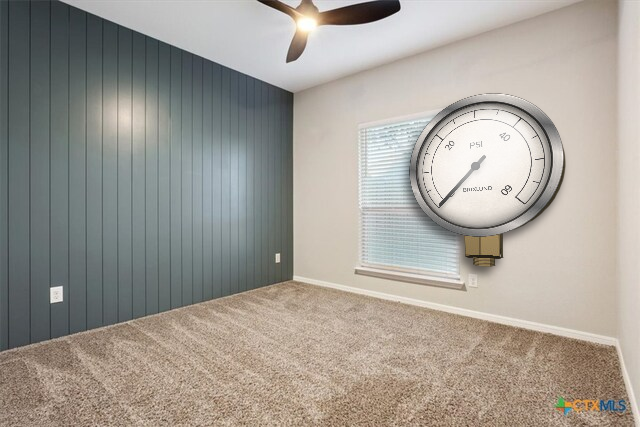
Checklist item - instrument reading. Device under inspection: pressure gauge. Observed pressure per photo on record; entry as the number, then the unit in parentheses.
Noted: 0 (psi)
